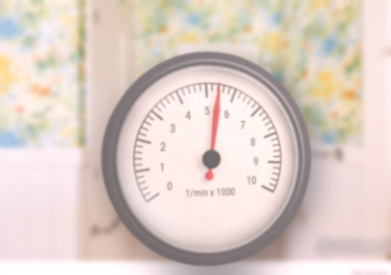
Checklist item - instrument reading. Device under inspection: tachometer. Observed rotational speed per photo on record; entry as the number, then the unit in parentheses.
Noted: 5400 (rpm)
